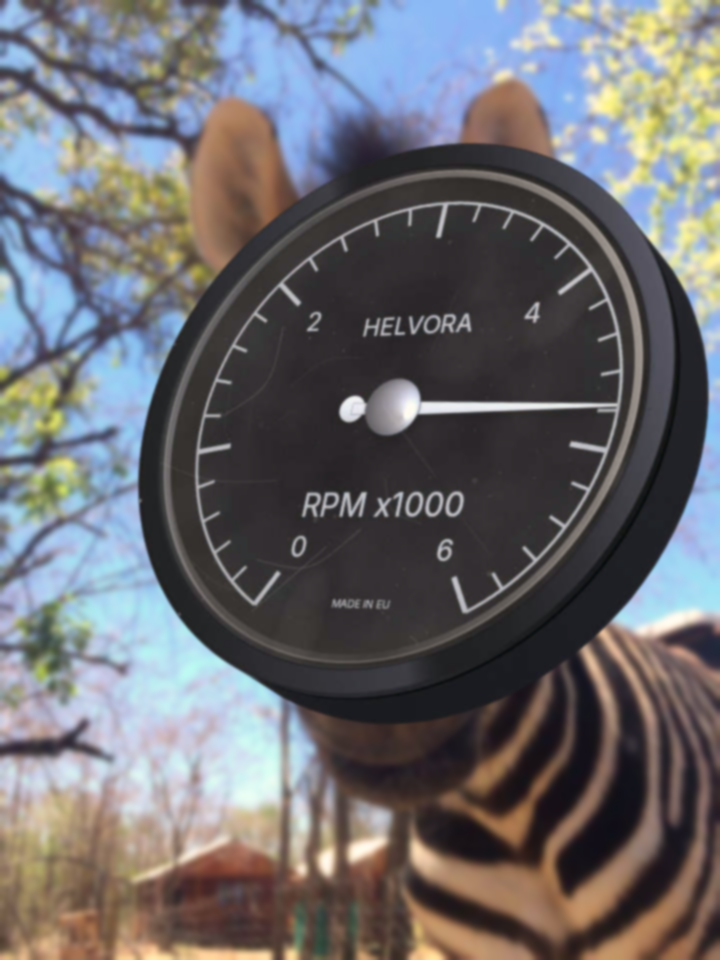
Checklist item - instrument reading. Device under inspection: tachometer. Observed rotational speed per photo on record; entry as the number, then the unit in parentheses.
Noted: 4800 (rpm)
